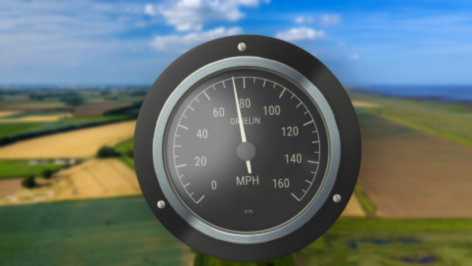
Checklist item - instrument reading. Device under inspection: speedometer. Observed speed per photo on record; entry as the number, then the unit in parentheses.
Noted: 75 (mph)
